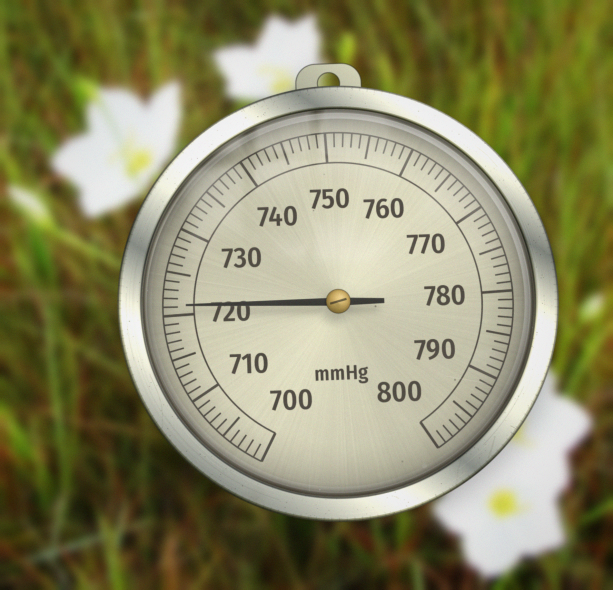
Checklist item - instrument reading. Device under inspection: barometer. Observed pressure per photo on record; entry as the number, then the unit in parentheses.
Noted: 721 (mmHg)
